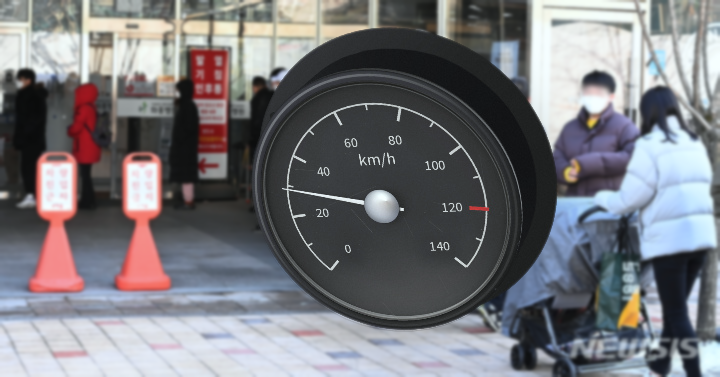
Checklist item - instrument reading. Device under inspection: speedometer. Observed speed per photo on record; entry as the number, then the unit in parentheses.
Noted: 30 (km/h)
